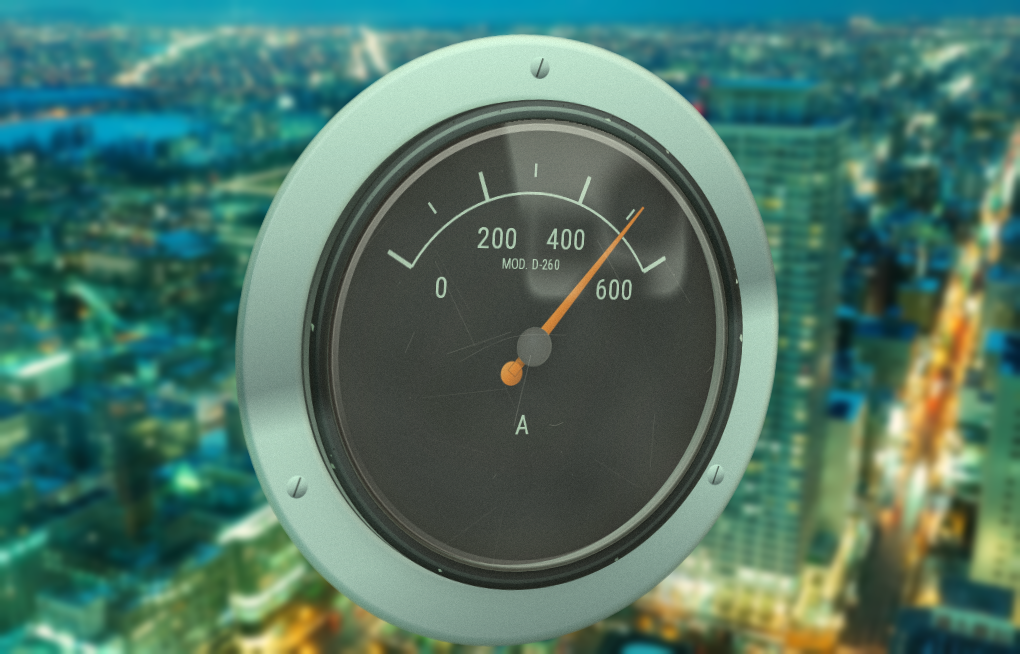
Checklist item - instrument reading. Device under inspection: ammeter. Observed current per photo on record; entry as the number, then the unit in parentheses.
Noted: 500 (A)
